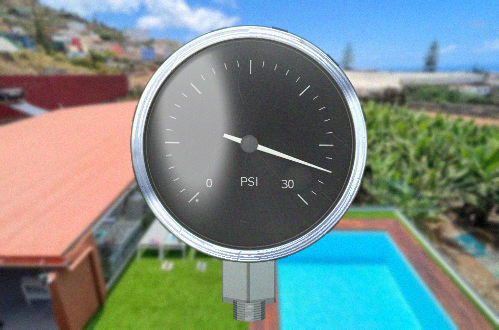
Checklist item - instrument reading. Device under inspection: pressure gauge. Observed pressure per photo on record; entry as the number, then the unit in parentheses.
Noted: 27 (psi)
